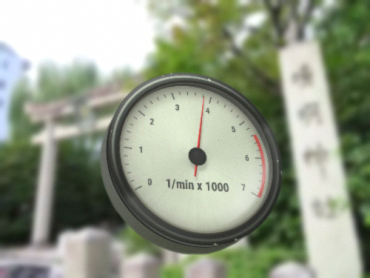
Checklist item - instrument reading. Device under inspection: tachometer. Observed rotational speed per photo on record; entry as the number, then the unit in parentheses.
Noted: 3800 (rpm)
